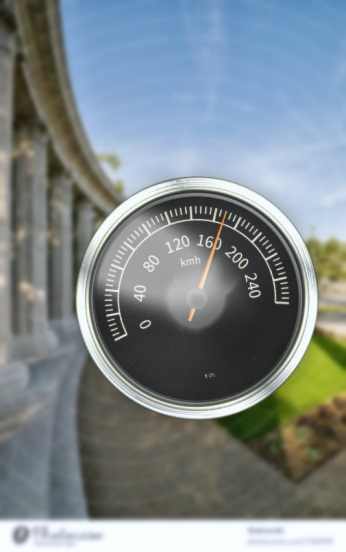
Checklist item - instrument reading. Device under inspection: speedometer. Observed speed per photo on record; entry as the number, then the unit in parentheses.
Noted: 168 (km/h)
